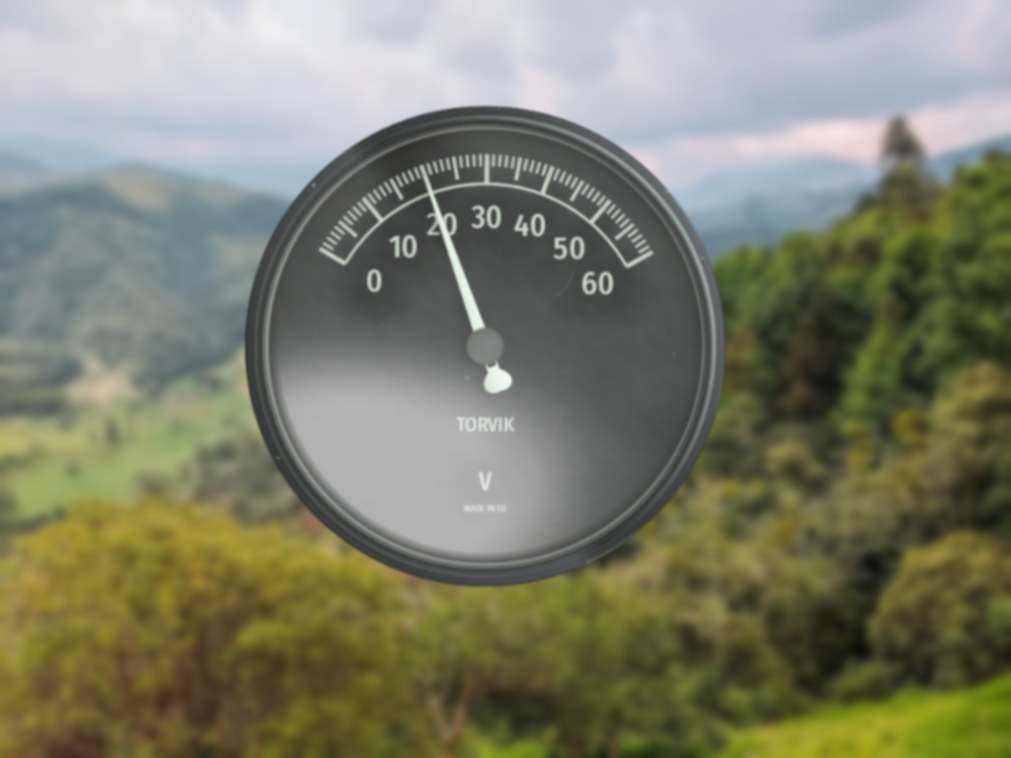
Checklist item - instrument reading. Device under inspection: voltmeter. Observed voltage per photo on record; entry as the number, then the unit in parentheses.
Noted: 20 (V)
